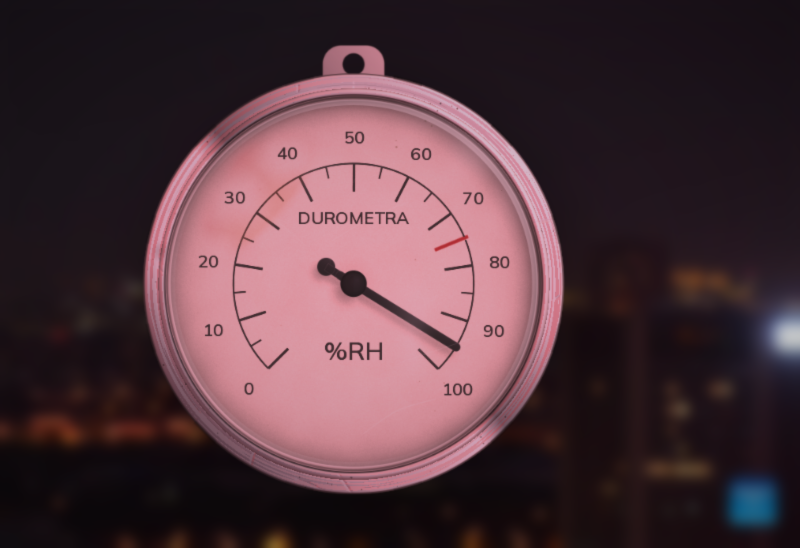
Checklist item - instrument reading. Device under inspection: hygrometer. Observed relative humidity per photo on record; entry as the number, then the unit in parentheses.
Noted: 95 (%)
